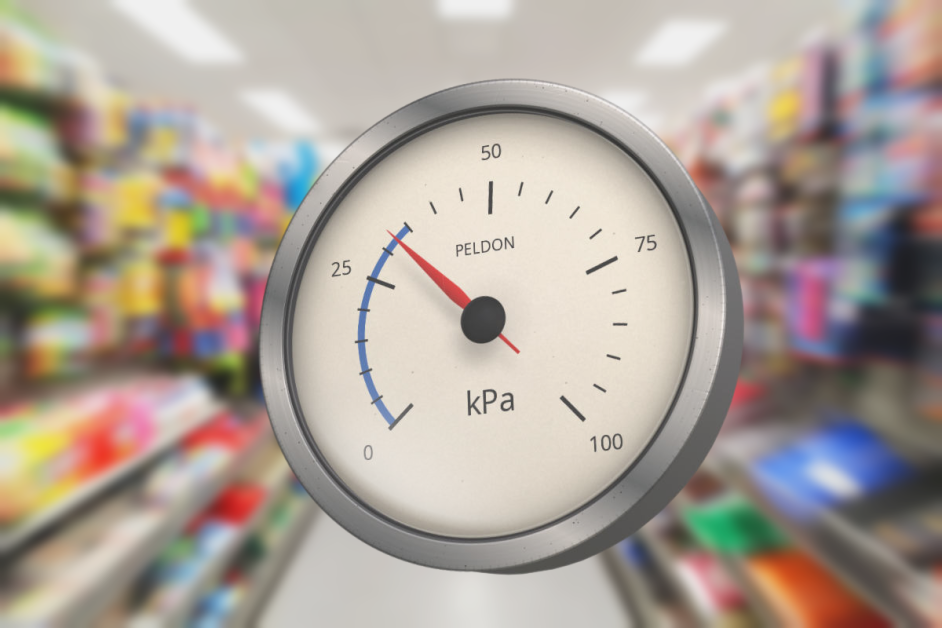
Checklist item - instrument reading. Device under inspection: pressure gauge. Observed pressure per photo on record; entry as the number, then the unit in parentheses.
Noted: 32.5 (kPa)
